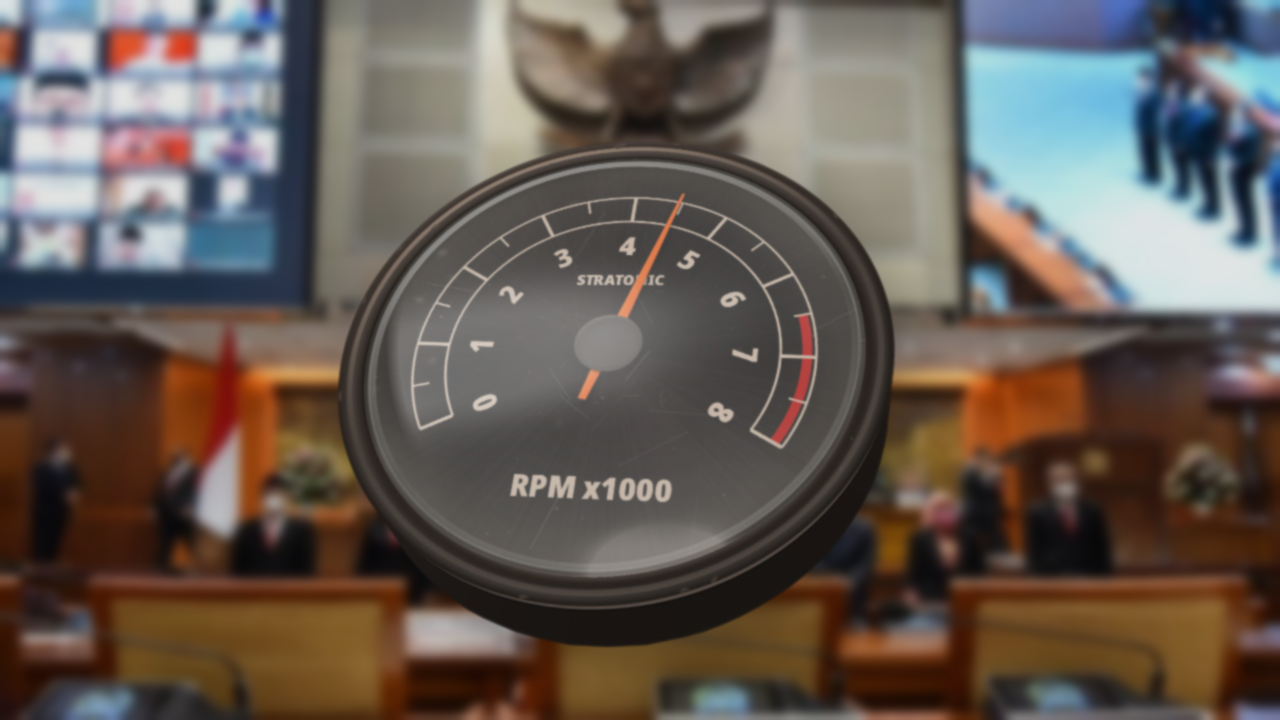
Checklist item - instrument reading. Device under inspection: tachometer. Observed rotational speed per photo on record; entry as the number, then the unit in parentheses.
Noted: 4500 (rpm)
